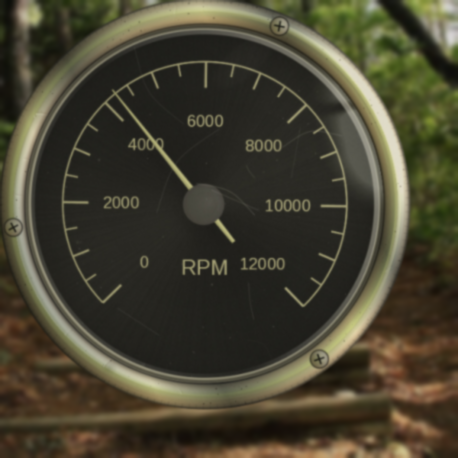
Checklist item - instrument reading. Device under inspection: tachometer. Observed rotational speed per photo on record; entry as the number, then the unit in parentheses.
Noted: 4250 (rpm)
